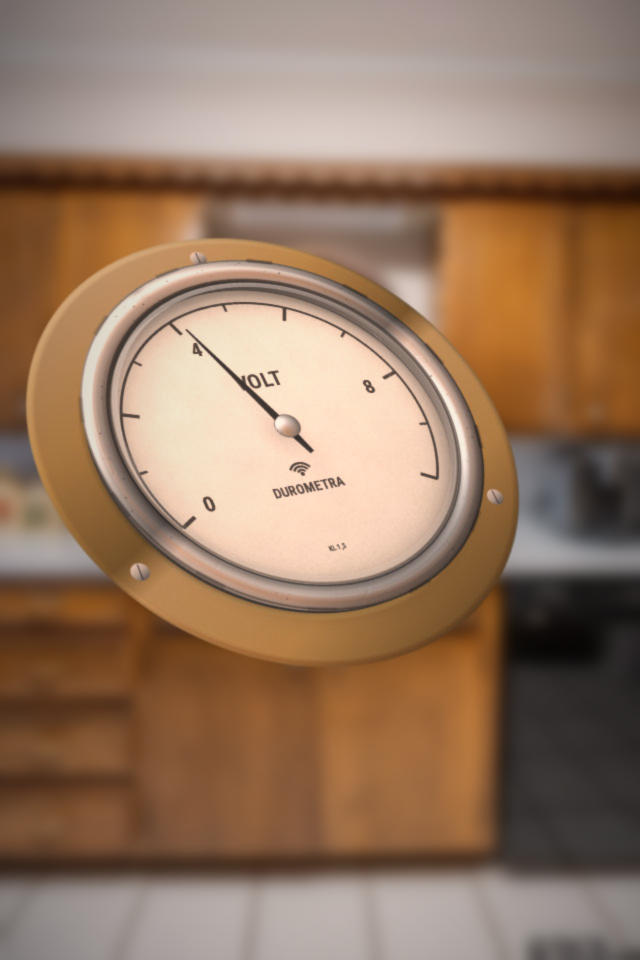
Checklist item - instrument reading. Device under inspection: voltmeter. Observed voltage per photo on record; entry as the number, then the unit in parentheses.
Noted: 4 (V)
